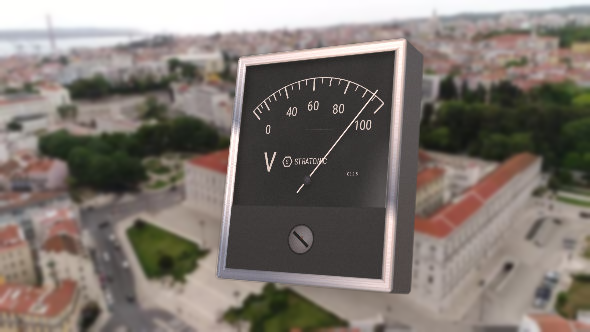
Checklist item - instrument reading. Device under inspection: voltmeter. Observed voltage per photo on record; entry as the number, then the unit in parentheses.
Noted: 95 (V)
